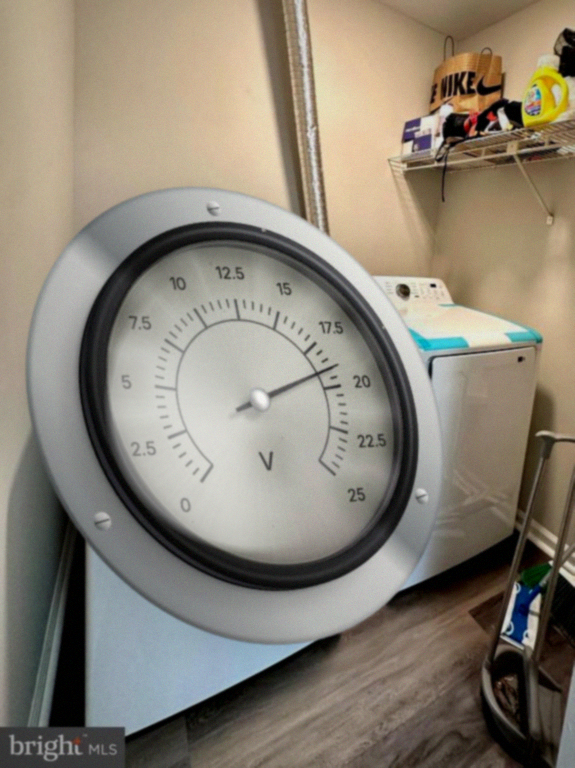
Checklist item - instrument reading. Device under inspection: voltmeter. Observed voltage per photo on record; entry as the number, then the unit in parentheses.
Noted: 19 (V)
